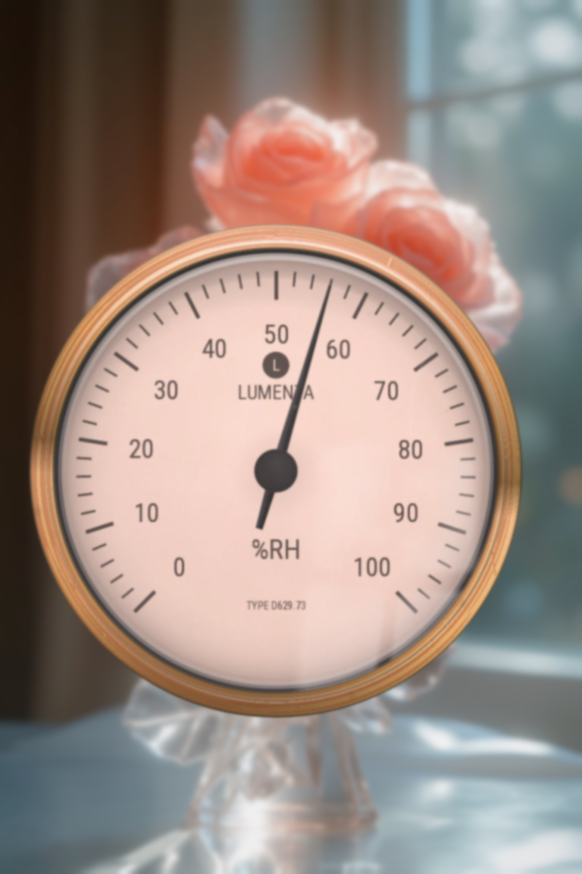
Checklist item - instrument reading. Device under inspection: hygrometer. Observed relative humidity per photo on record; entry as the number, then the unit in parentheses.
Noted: 56 (%)
